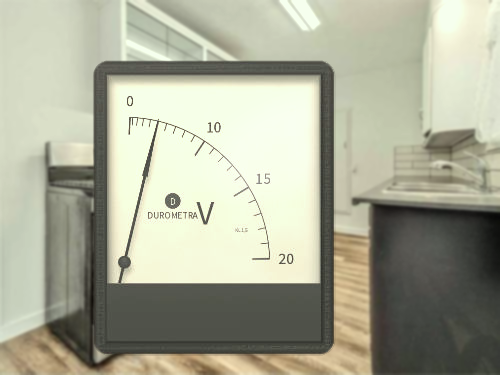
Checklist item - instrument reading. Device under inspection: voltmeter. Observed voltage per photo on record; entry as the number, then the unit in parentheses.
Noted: 5 (V)
